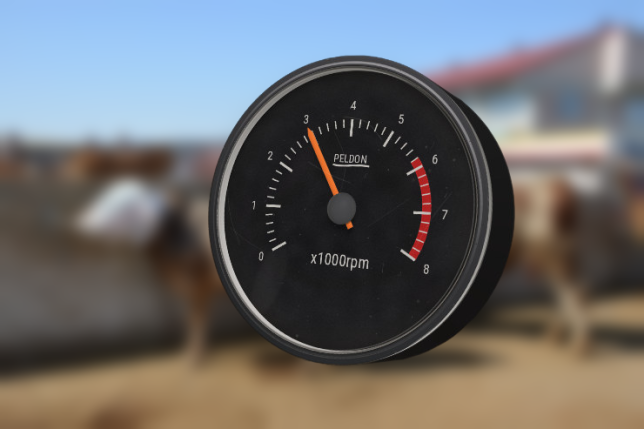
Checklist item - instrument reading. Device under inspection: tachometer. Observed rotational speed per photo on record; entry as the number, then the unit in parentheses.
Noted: 3000 (rpm)
